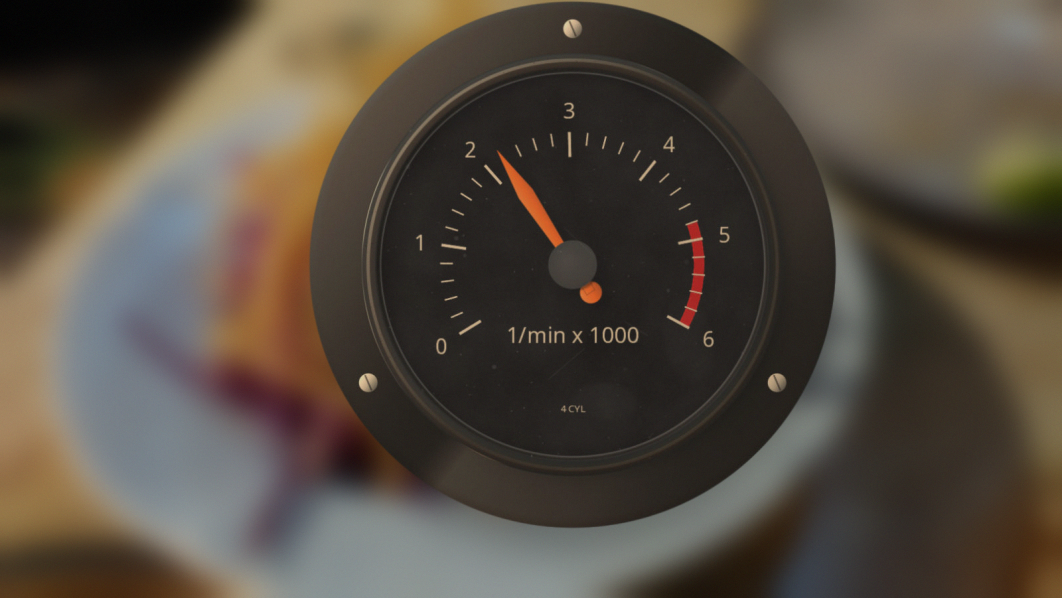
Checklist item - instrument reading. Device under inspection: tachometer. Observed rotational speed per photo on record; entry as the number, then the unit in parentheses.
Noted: 2200 (rpm)
